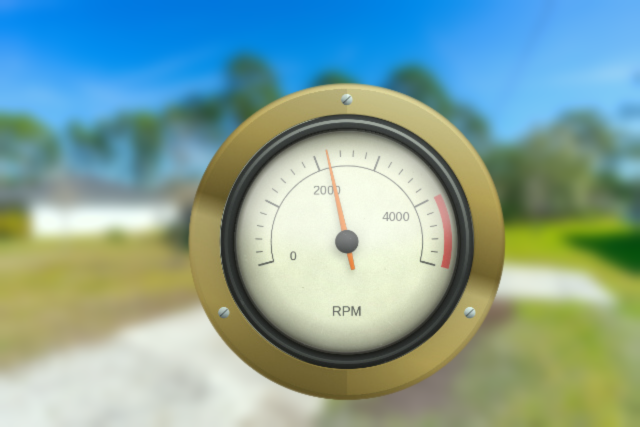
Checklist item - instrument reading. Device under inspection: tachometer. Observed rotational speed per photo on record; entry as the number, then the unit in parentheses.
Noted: 2200 (rpm)
